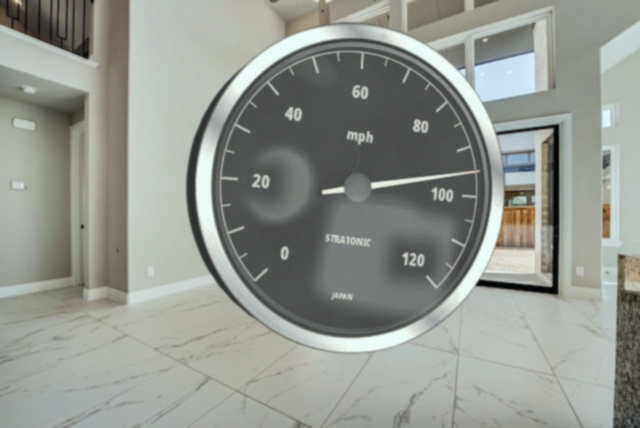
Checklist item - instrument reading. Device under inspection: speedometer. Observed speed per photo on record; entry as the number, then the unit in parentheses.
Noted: 95 (mph)
